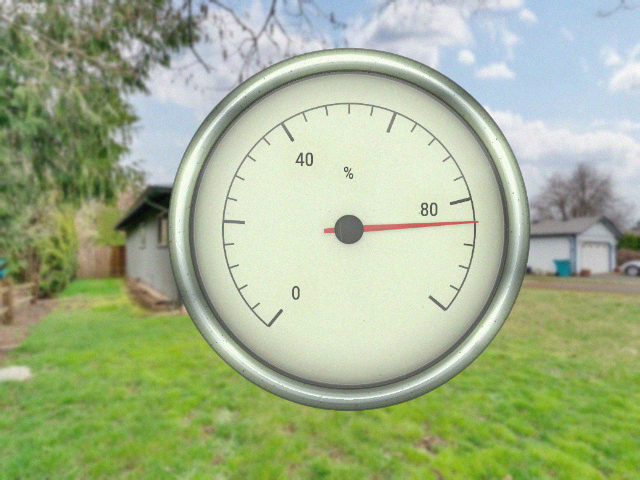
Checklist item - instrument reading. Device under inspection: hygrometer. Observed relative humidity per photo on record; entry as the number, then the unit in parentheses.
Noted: 84 (%)
